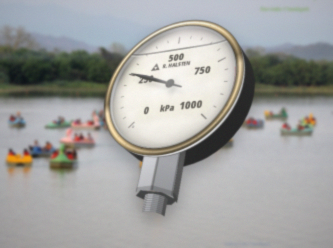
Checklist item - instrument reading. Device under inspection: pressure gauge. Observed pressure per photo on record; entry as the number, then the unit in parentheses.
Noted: 250 (kPa)
